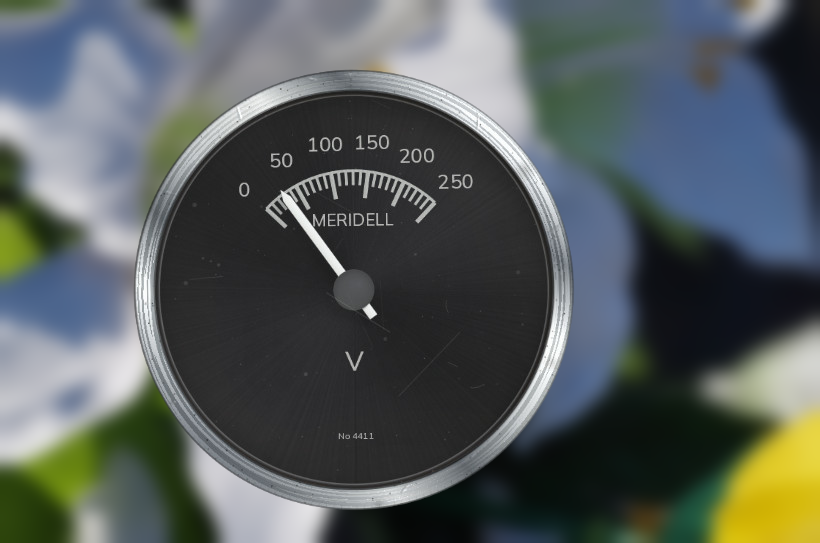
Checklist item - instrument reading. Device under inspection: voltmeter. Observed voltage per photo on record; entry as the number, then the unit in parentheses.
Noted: 30 (V)
